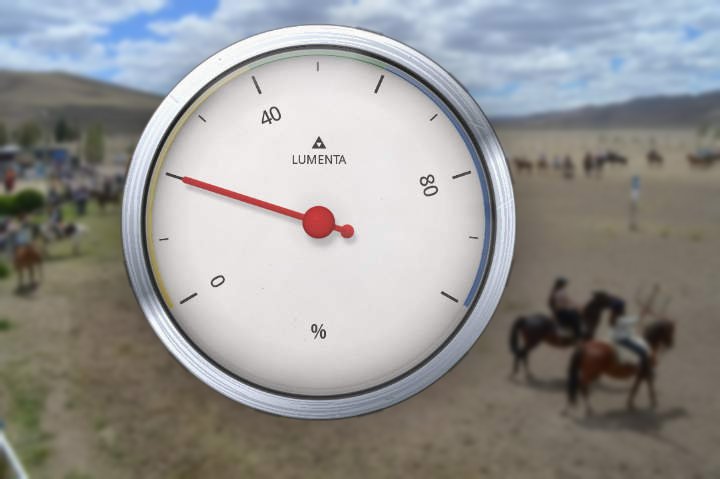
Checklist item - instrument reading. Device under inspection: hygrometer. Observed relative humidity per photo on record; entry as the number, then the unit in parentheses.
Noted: 20 (%)
